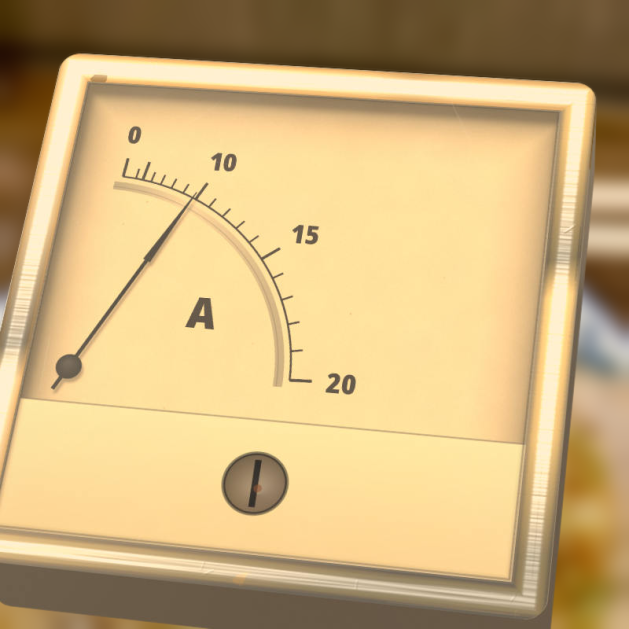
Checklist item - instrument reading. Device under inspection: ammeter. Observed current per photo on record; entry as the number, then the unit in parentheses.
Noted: 10 (A)
